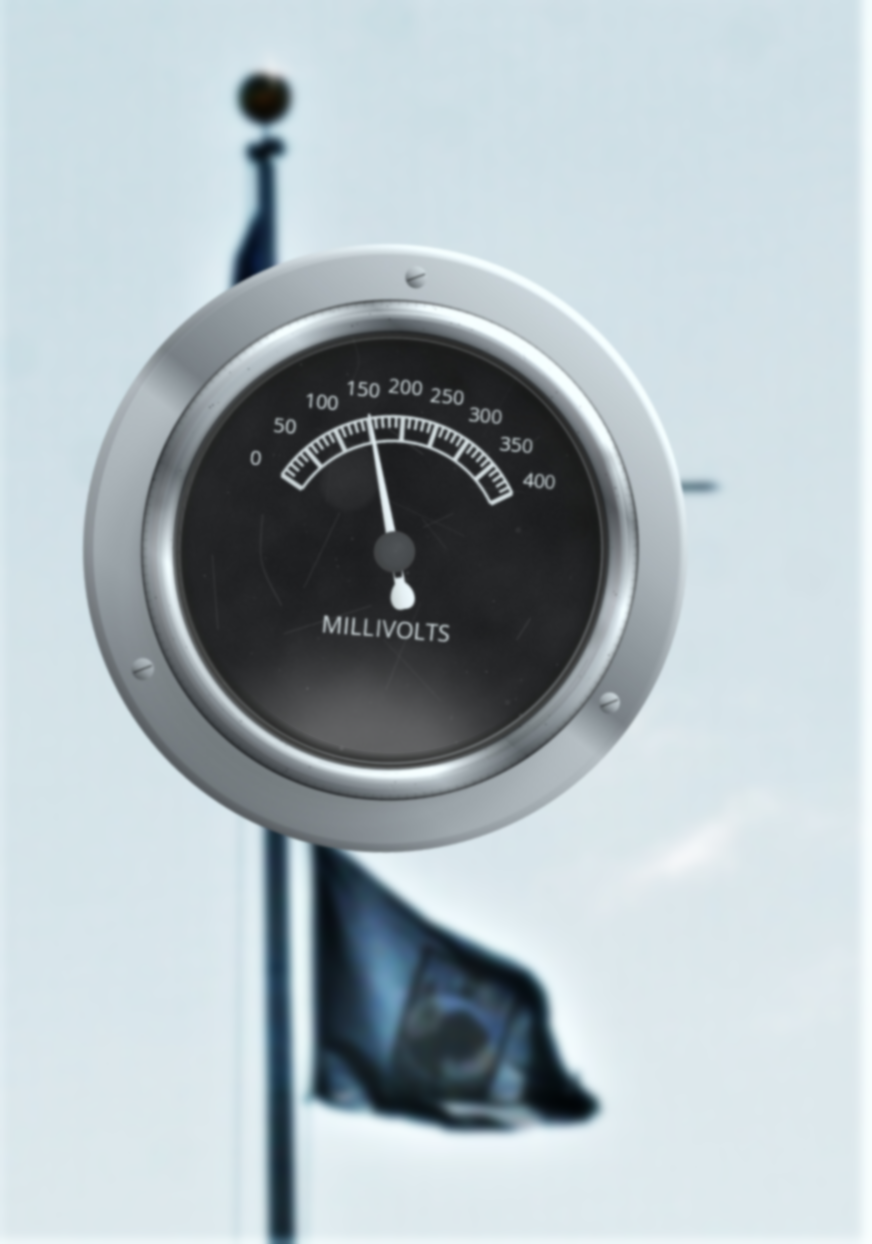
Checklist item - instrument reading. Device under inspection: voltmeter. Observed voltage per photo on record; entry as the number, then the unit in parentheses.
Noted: 150 (mV)
